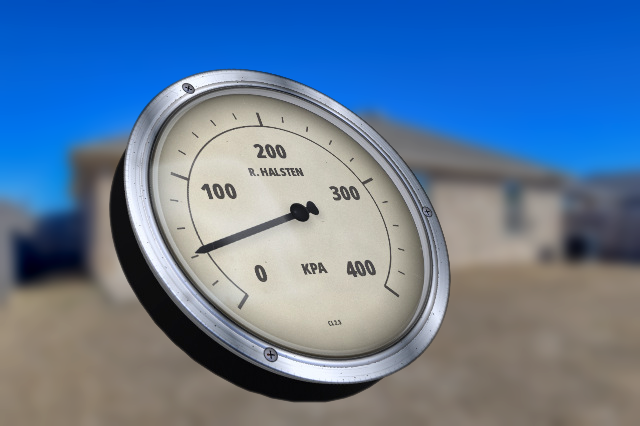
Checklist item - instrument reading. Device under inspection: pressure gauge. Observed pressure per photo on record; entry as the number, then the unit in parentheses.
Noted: 40 (kPa)
